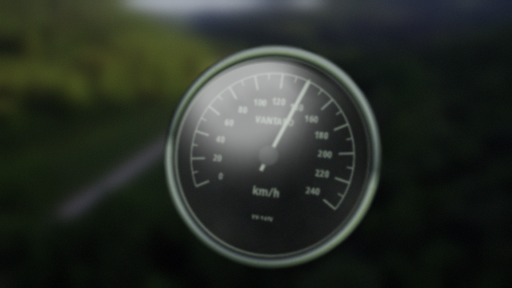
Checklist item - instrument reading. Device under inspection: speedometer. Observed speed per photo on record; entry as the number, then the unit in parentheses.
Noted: 140 (km/h)
